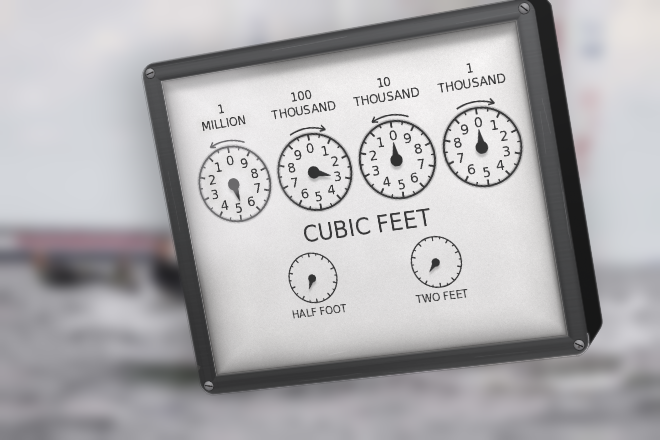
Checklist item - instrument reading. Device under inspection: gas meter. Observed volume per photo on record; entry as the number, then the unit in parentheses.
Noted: 530000 (ft³)
